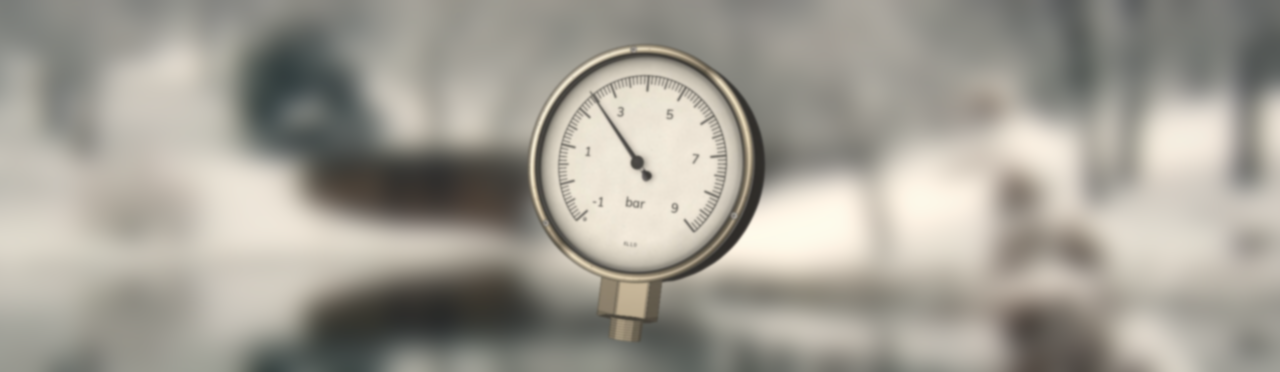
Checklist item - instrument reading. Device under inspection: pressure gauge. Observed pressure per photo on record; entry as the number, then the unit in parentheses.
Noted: 2.5 (bar)
